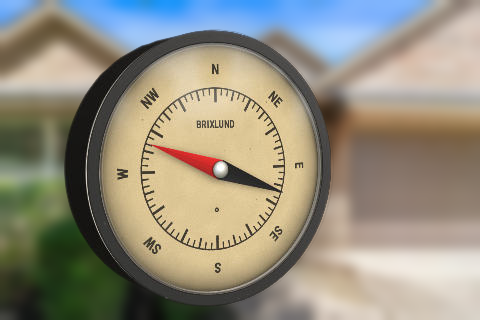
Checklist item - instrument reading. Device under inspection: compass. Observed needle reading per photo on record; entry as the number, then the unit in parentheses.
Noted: 290 (°)
